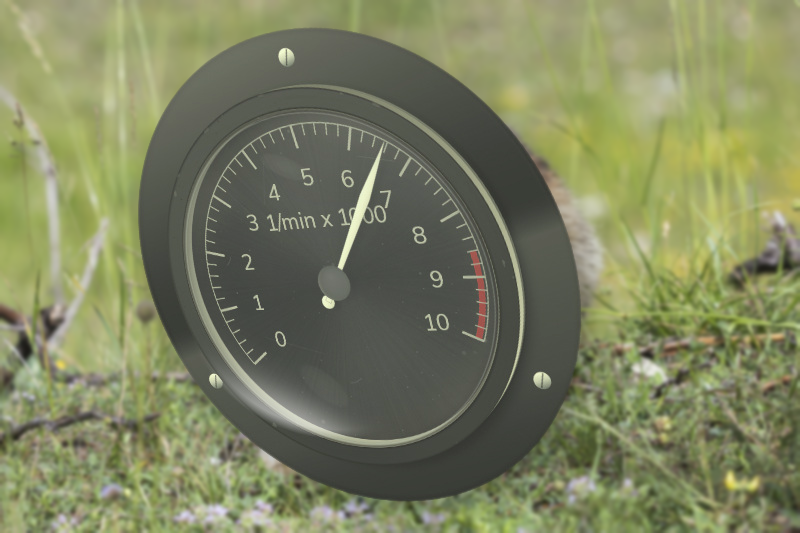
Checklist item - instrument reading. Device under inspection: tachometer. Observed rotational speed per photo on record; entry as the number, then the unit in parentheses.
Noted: 6600 (rpm)
